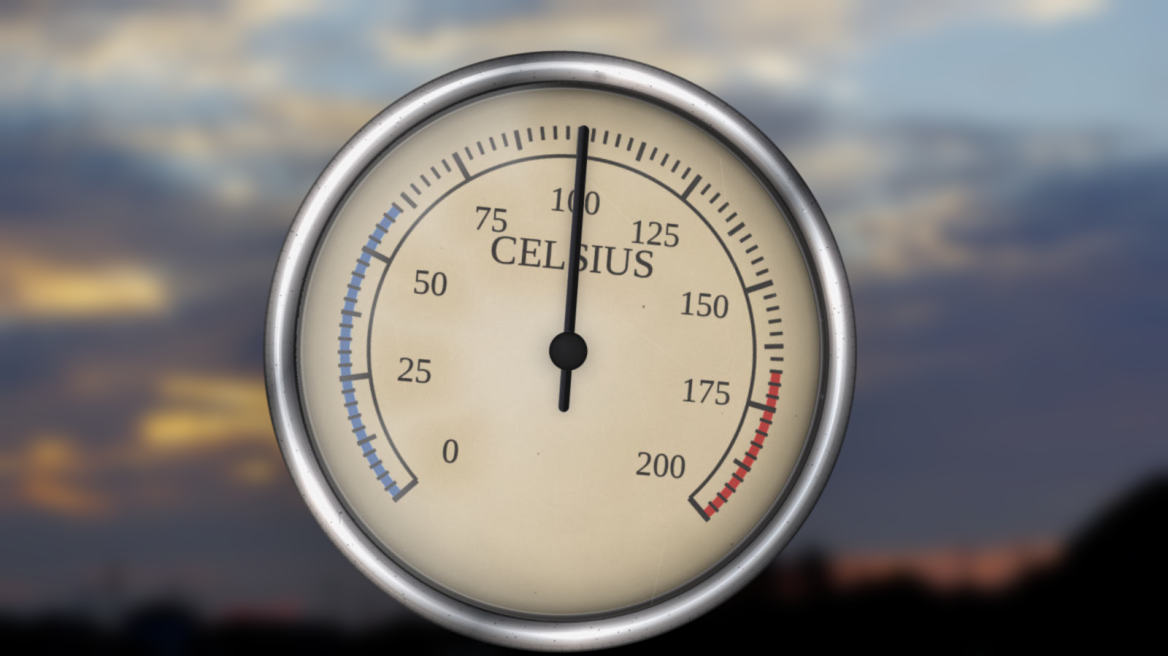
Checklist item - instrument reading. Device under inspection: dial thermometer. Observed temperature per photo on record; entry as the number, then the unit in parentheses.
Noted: 100 (°C)
